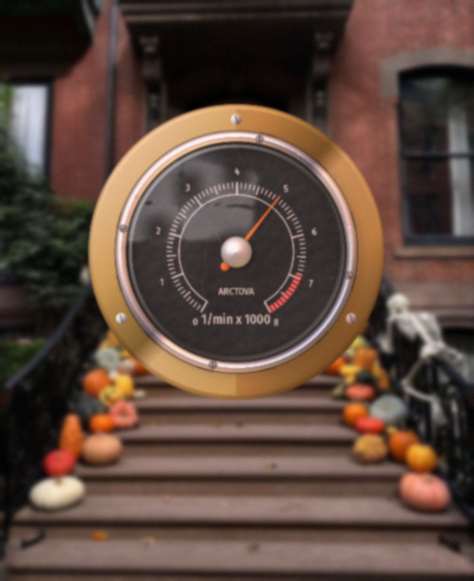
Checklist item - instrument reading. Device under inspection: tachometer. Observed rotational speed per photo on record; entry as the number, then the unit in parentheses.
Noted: 5000 (rpm)
